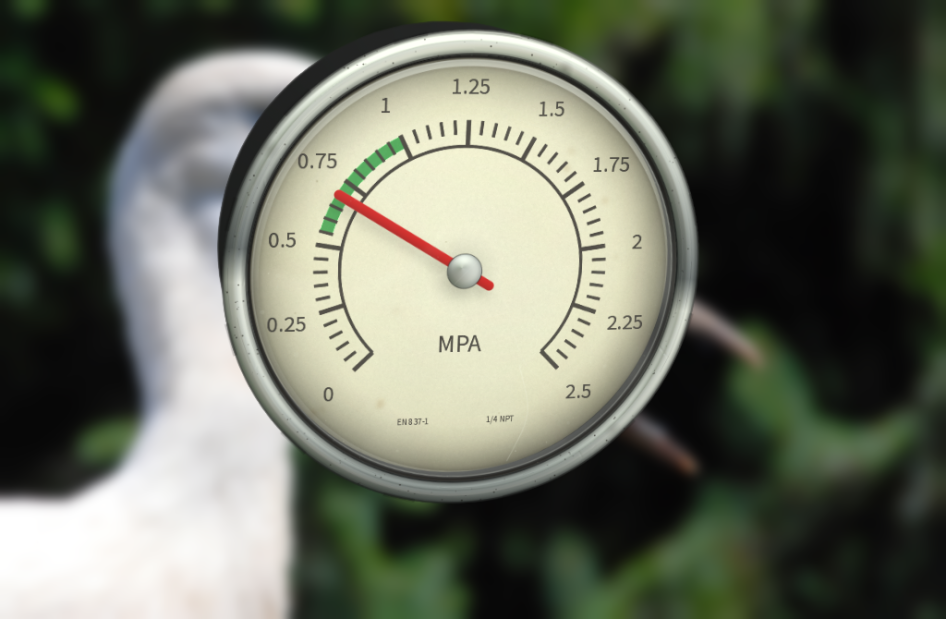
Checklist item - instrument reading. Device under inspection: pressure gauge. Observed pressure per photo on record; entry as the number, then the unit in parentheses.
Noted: 0.7 (MPa)
